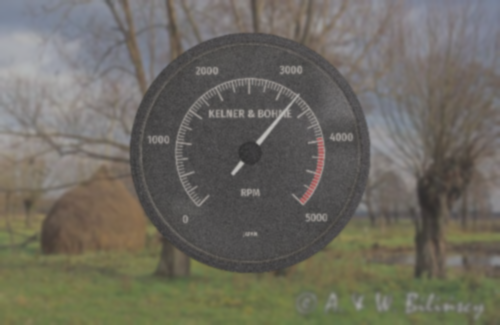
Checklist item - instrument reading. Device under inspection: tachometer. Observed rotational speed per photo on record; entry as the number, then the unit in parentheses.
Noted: 3250 (rpm)
